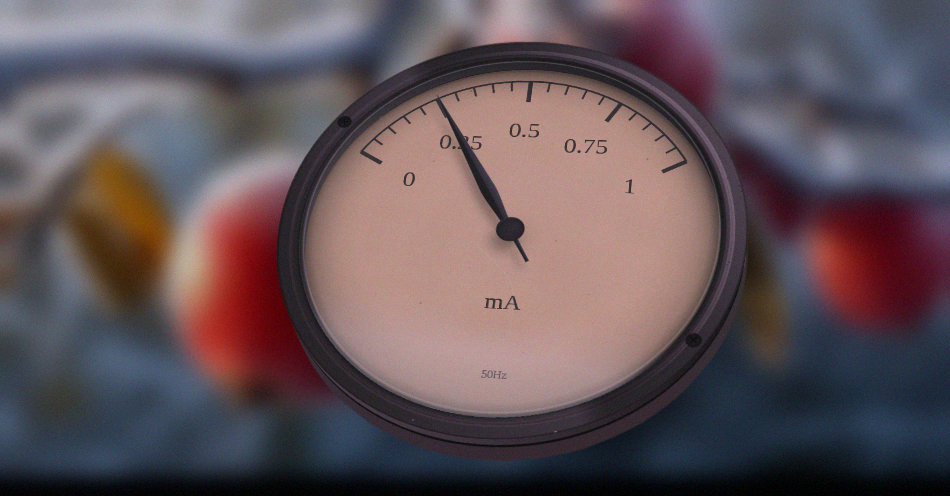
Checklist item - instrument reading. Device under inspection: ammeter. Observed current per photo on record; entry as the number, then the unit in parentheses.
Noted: 0.25 (mA)
